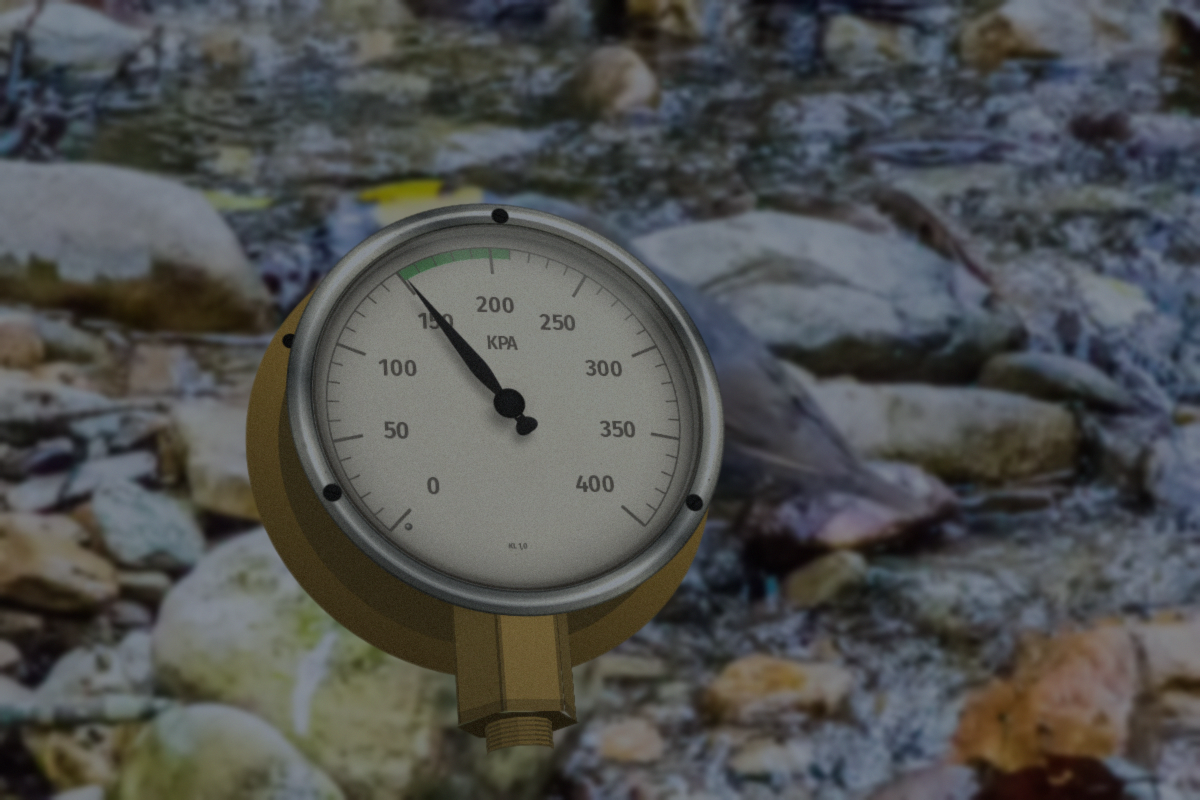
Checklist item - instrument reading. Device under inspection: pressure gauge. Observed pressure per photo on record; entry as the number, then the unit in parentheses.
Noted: 150 (kPa)
